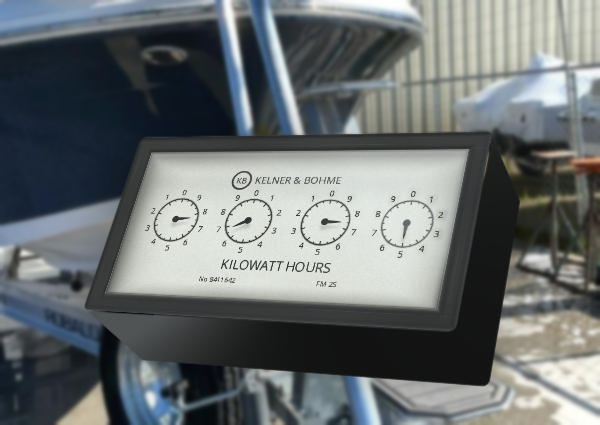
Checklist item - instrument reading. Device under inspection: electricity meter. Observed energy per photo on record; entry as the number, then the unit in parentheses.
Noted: 7675 (kWh)
